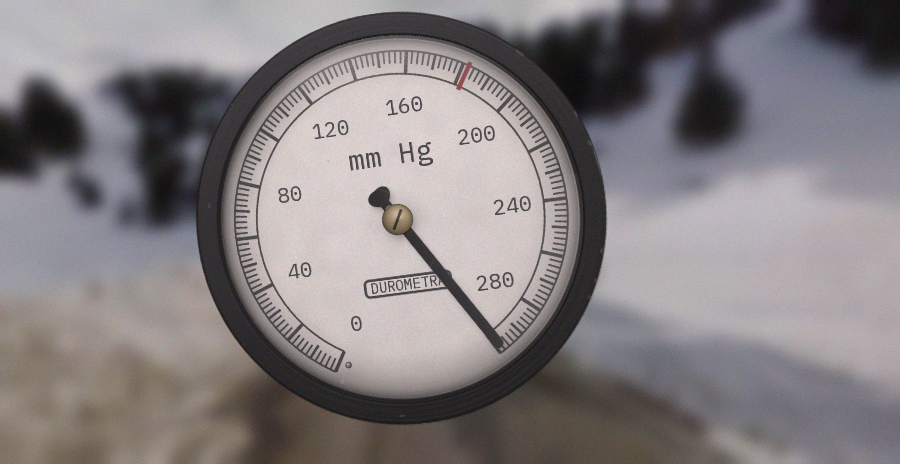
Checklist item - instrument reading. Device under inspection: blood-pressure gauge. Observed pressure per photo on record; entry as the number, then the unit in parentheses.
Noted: 298 (mmHg)
